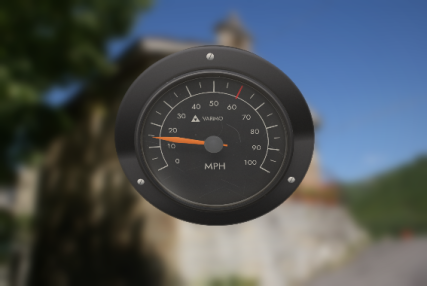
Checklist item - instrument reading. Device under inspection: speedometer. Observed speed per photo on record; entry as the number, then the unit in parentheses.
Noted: 15 (mph)
